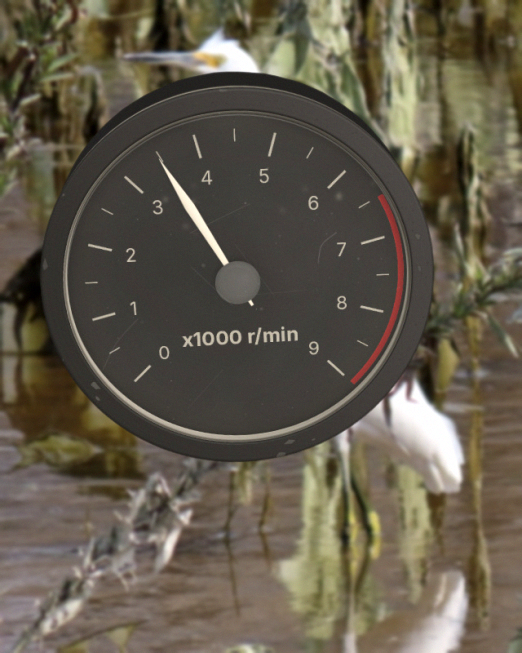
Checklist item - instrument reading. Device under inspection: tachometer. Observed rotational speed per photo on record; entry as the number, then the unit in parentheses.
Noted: 3500 (rpm)
